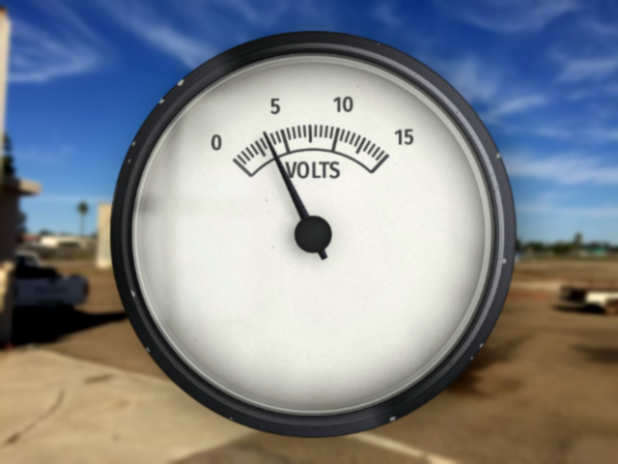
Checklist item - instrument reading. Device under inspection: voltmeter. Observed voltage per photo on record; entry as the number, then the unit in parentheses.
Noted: 3.5 (V)
